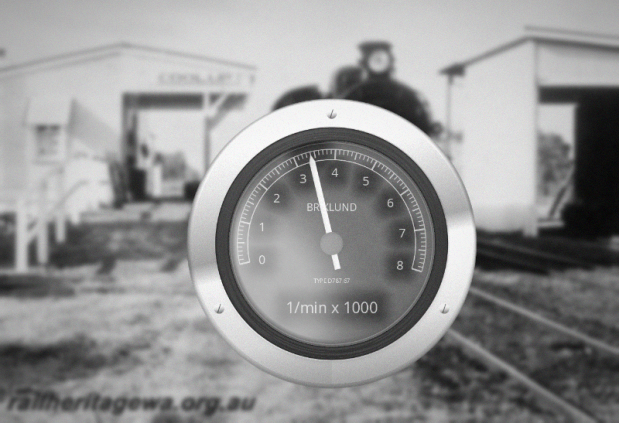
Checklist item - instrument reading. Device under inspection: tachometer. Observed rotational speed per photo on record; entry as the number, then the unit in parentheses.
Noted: 3400 (rpm)
